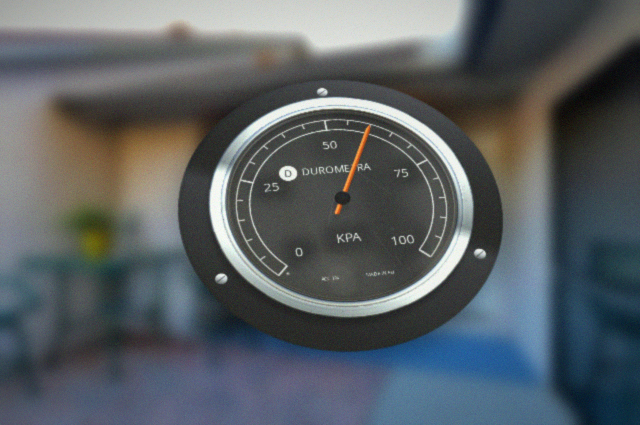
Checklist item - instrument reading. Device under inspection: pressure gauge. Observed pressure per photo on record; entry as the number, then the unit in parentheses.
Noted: 60 (kPa)
